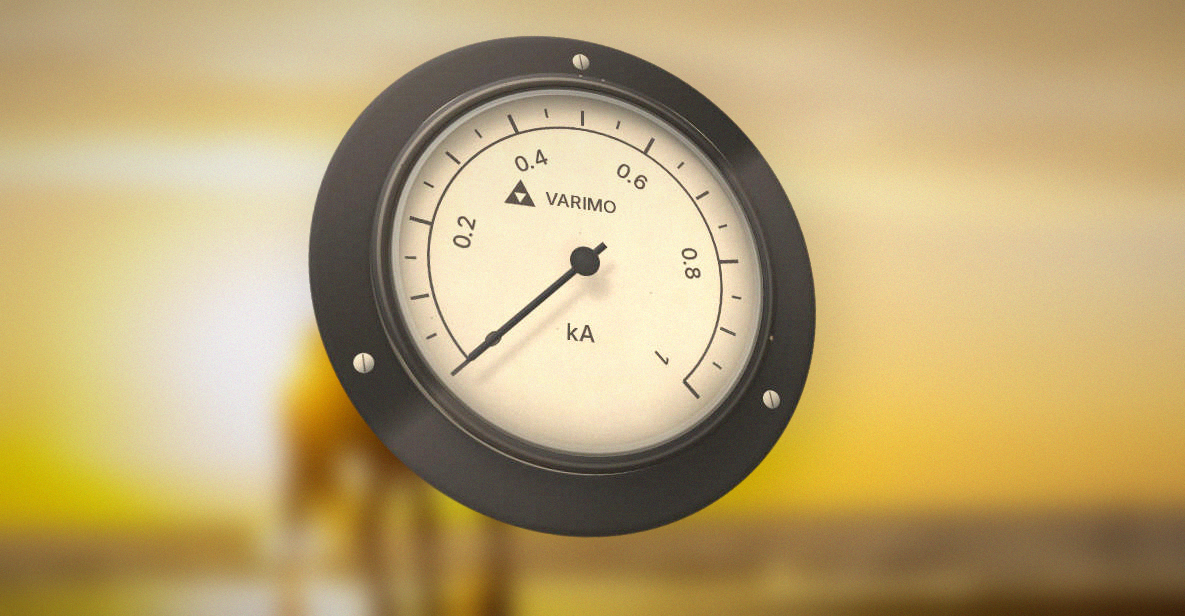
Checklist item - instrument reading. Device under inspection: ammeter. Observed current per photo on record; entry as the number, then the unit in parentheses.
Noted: 0 (kA)
